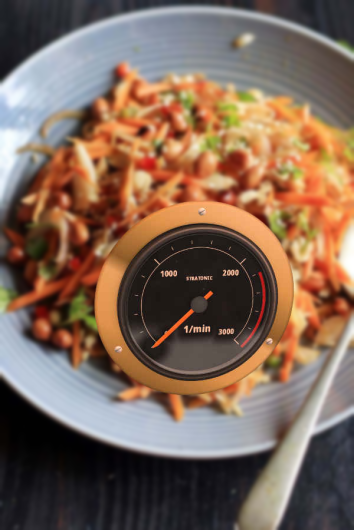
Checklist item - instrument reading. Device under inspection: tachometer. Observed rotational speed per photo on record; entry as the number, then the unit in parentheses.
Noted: 0 (rpm)
